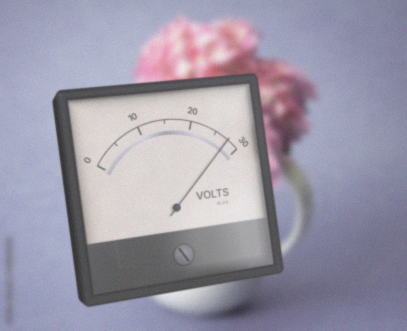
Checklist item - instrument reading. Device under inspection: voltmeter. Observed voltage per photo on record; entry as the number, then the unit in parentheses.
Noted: 27.5 (V)
